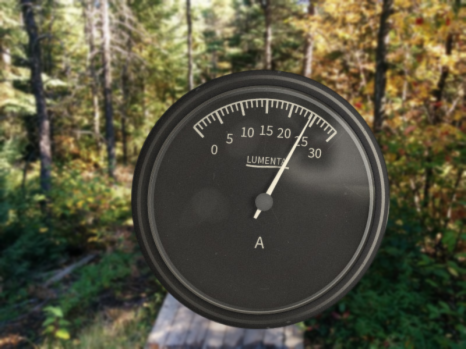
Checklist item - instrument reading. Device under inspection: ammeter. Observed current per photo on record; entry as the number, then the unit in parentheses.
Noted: 24 (A)
